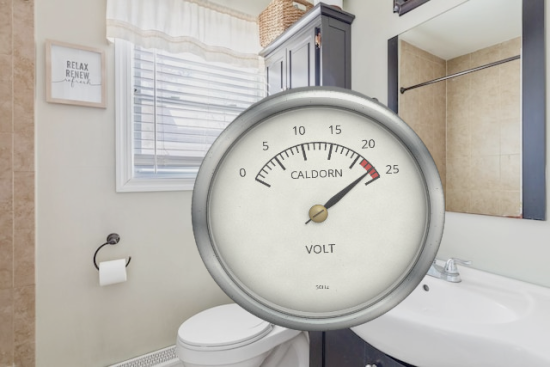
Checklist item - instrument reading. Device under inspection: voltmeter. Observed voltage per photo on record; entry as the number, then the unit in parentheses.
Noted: 23 (V)
